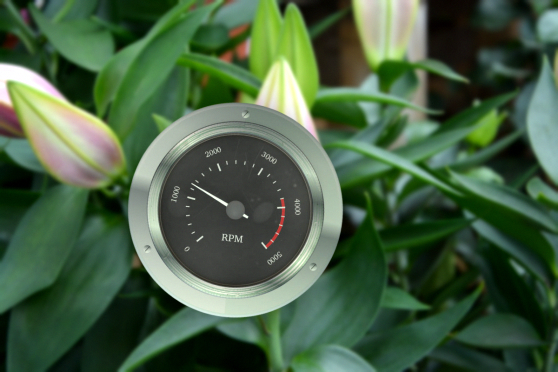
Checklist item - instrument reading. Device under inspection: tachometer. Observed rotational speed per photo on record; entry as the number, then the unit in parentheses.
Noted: 1300 (rpm)
